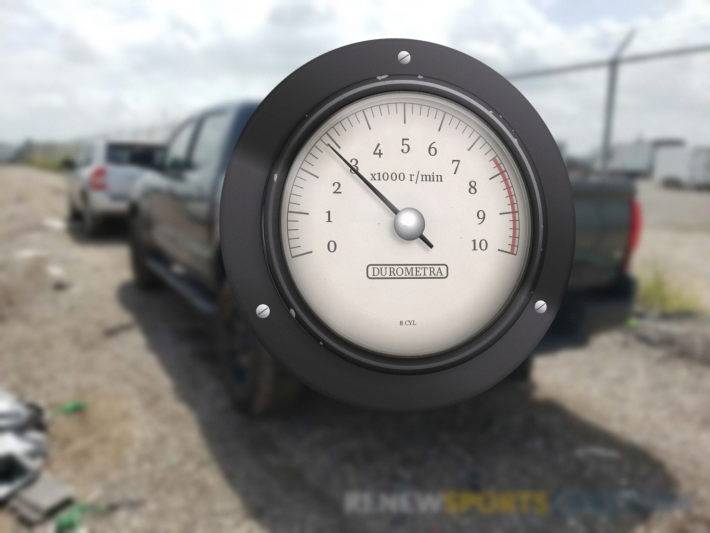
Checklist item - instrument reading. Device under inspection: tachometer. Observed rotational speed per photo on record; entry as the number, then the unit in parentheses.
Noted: 2800 (rpm)
